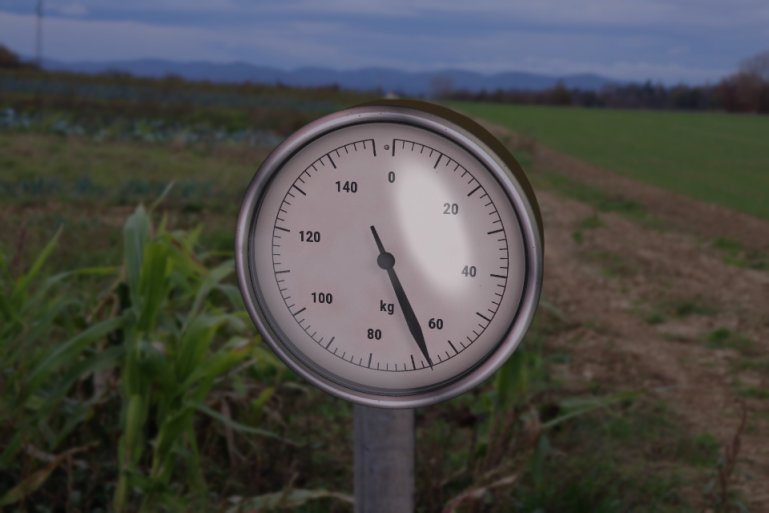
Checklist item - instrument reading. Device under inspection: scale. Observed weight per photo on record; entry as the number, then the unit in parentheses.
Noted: 66 (kg)
